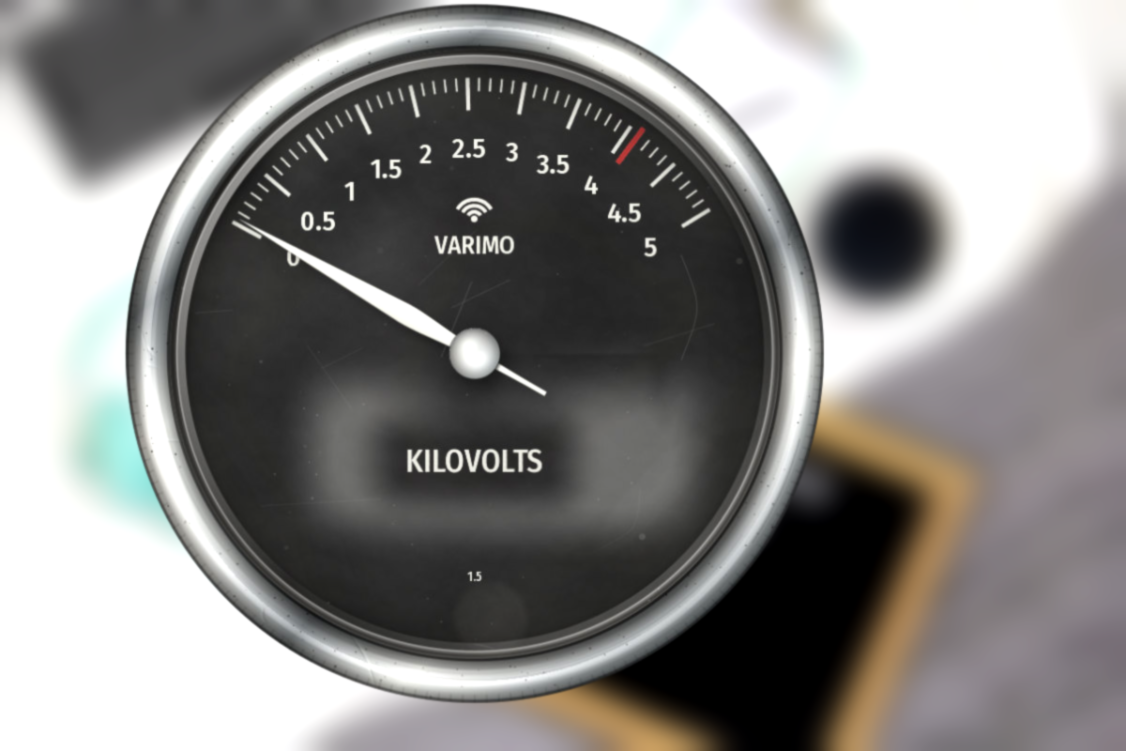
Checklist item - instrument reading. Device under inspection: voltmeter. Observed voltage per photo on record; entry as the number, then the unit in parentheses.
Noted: 0.05 (kV)
